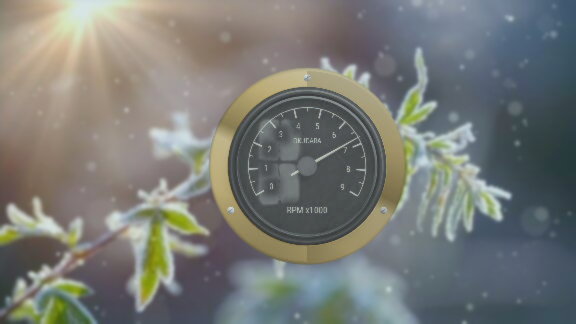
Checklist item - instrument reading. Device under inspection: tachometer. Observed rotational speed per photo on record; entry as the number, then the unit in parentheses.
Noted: 6750 (rpm)
